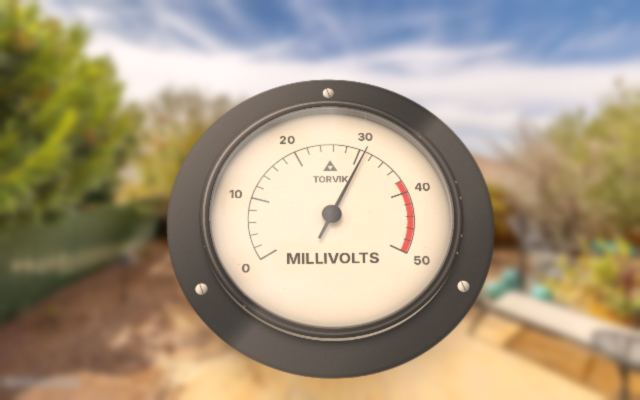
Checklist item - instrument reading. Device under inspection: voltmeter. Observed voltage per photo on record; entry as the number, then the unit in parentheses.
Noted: 31 (mV)
